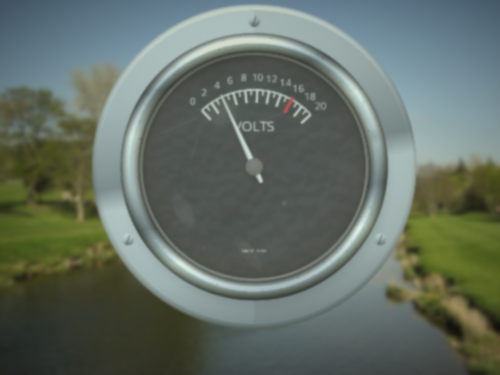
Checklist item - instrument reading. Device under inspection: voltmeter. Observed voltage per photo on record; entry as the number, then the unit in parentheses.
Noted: 4 (V)
